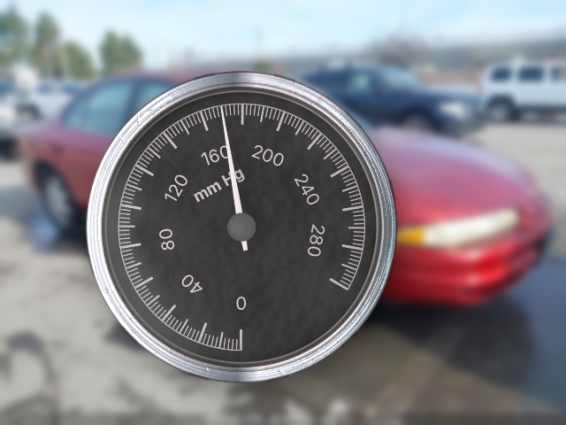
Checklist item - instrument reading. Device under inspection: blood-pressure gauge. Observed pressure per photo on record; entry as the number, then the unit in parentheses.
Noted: 170 (mmHg)
